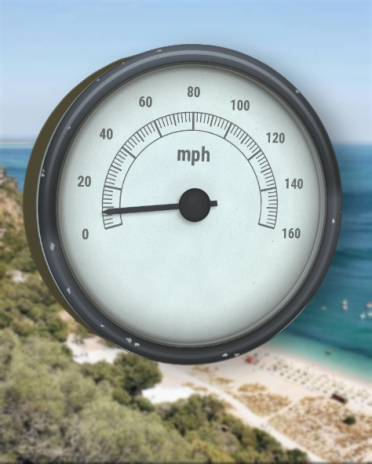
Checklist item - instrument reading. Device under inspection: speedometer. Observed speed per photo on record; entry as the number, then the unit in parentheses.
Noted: 8 (mph)
